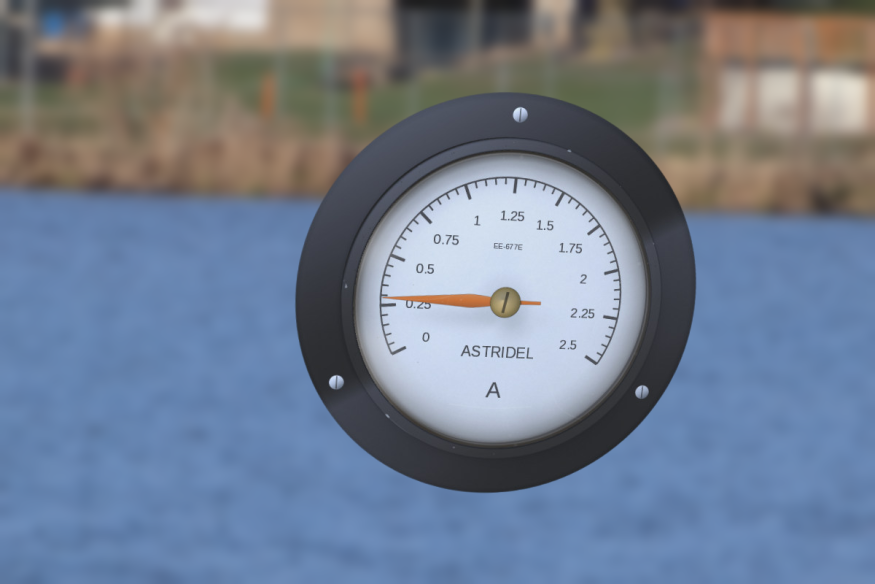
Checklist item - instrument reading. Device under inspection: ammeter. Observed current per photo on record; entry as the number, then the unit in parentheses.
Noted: 0.3 (A)
